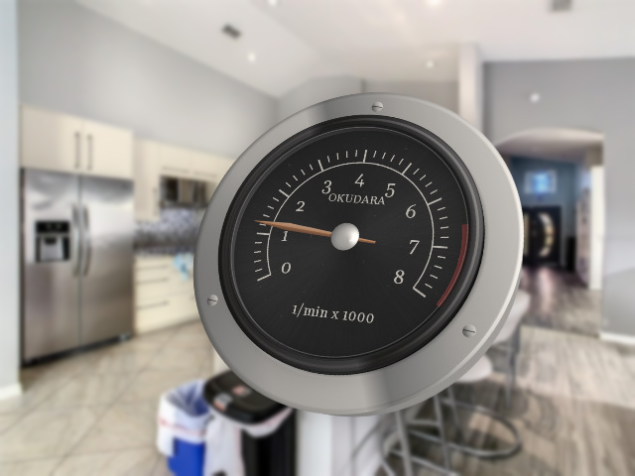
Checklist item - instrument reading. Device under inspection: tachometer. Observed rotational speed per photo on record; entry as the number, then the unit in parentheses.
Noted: 1200 (rpm)
